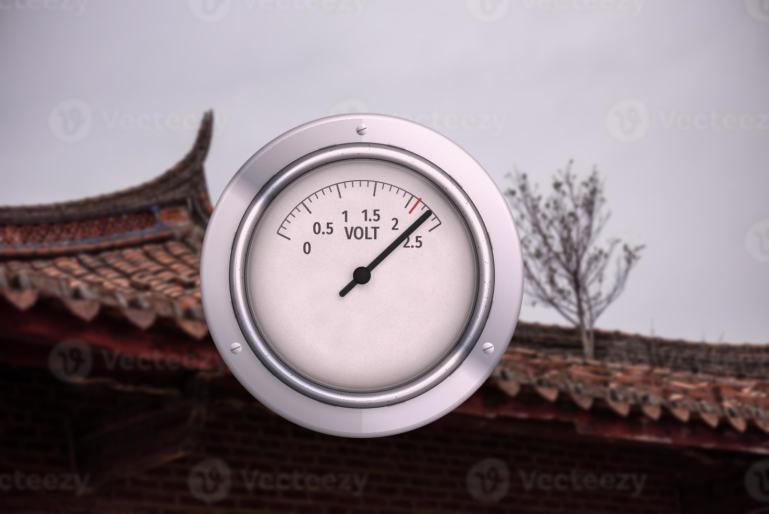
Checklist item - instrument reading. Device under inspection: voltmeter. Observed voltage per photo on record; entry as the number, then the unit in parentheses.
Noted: 2.3 (V)
